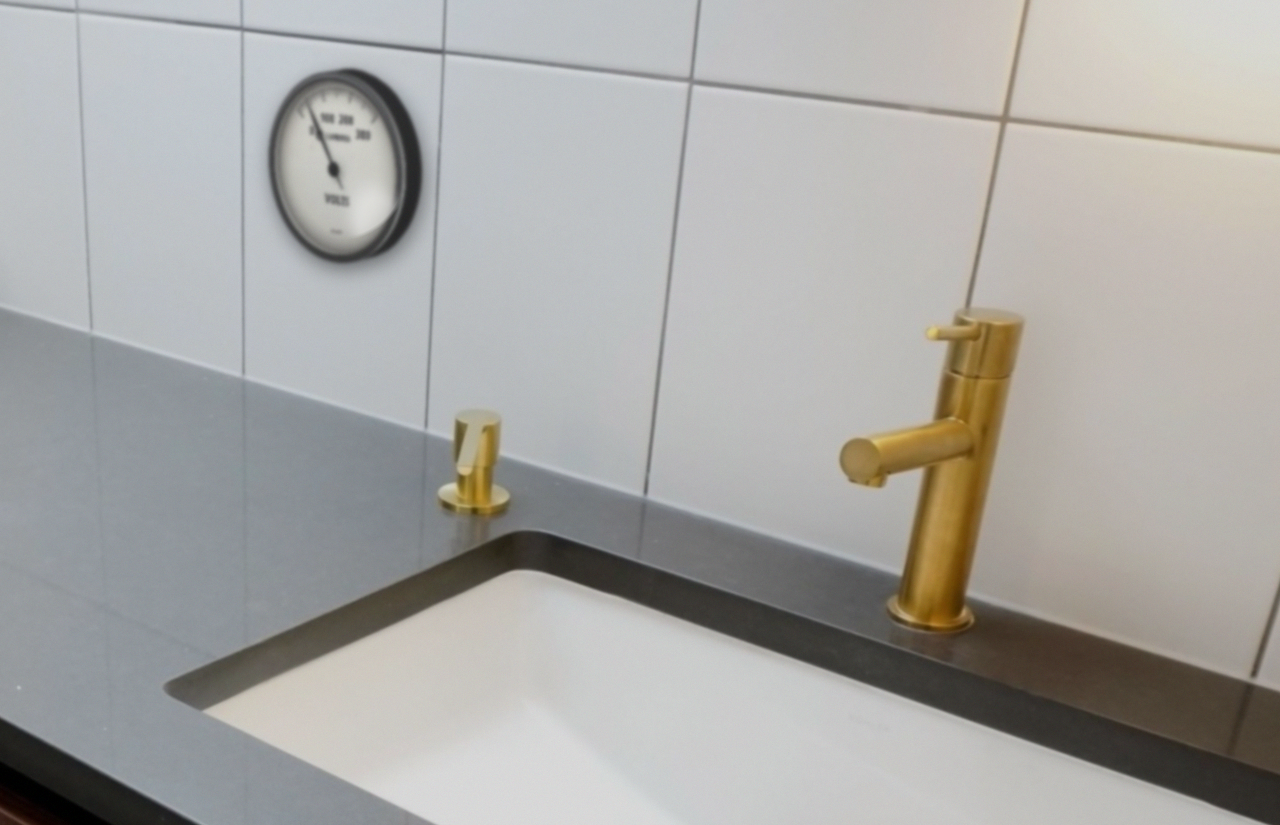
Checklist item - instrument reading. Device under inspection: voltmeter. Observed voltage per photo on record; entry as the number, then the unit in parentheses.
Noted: 50 (V)
